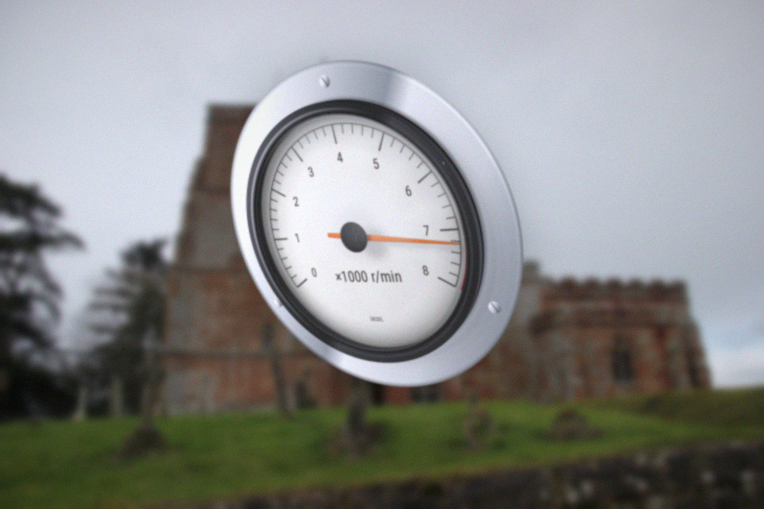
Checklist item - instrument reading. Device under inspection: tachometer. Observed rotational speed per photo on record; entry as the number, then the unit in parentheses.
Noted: 7200 (rpm)
